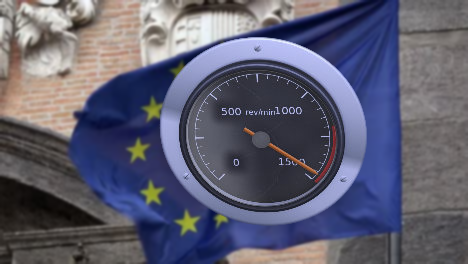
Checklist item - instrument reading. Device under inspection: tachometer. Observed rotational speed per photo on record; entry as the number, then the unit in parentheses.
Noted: 1450 (rpm)
